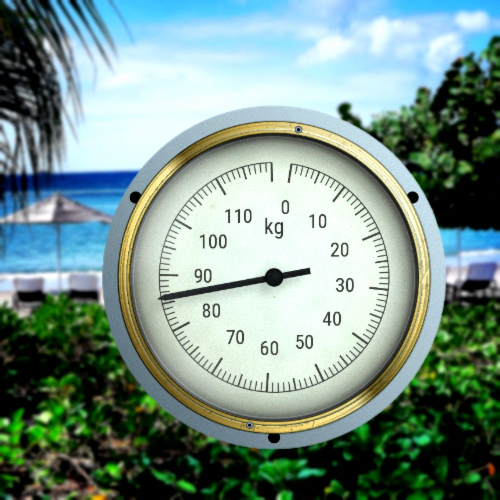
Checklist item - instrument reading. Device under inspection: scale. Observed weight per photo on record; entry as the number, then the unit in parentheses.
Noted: 86 (kg)
